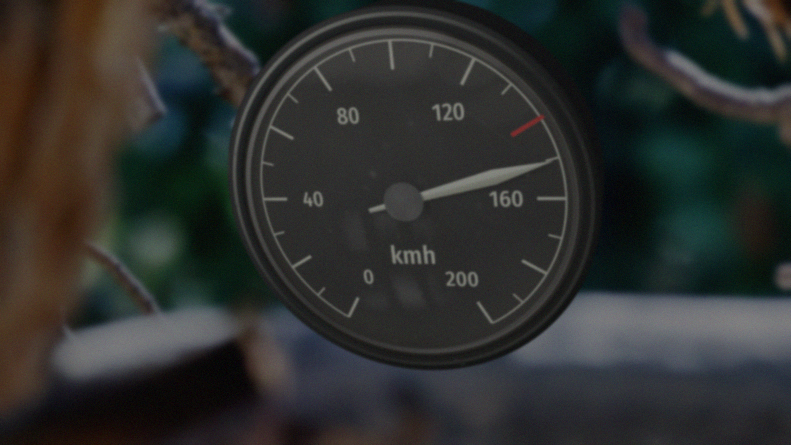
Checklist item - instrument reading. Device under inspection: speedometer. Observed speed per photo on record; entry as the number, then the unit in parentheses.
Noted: 150 (km/h)
